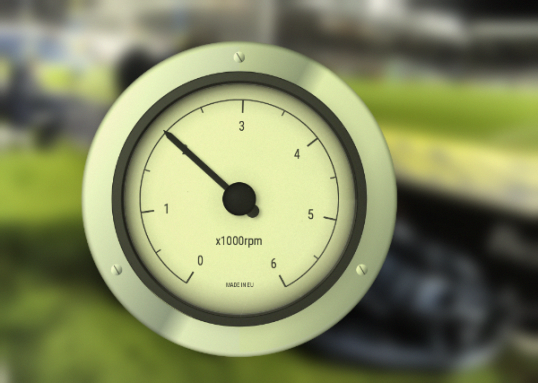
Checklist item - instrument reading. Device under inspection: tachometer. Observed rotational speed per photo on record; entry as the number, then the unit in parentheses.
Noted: 2000 (rpm)
